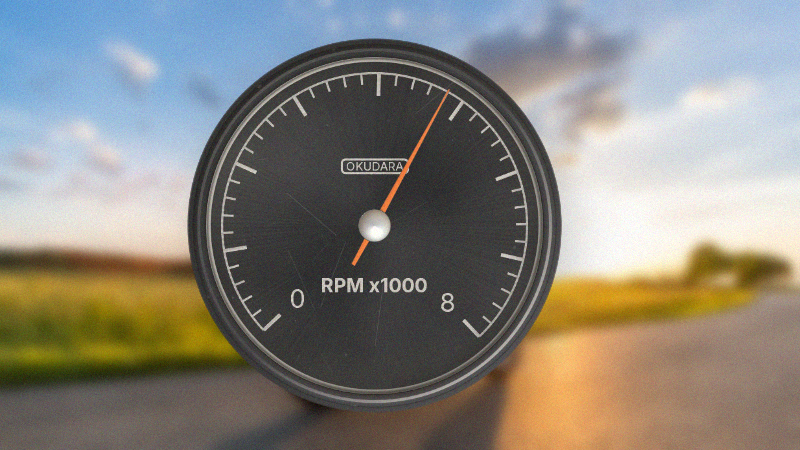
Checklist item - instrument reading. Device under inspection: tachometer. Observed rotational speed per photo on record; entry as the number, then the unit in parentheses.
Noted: 4800 (rpm)
